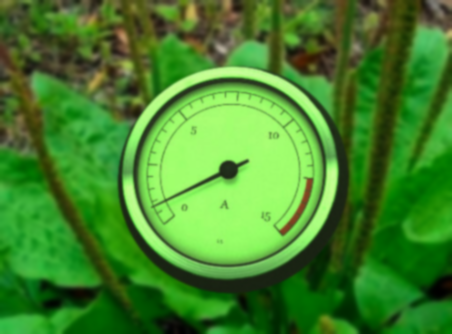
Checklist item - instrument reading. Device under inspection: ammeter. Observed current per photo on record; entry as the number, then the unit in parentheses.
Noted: 0.75 (A)
